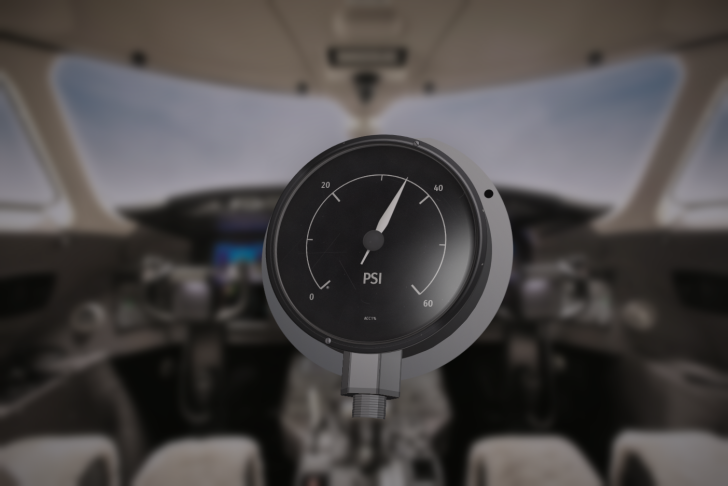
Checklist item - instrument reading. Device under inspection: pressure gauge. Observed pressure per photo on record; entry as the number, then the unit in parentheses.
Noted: 35 (psi)
